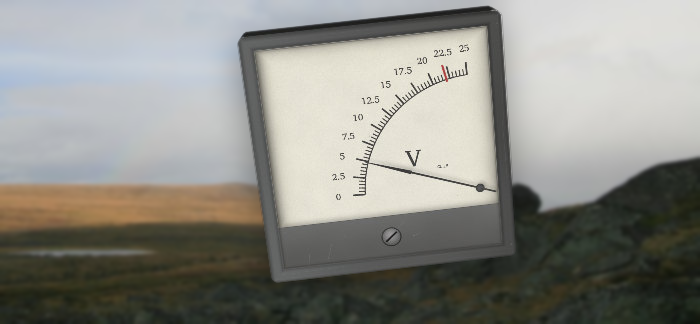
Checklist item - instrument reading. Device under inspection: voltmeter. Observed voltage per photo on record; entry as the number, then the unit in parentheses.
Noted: 5 (V)
